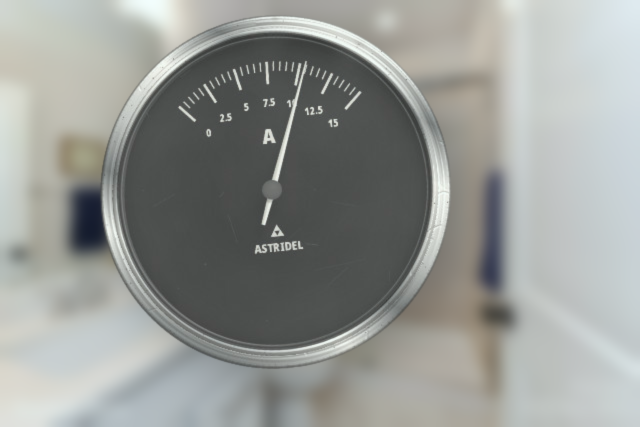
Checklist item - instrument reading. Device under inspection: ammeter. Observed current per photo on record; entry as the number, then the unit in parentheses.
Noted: 10.5 (A)
